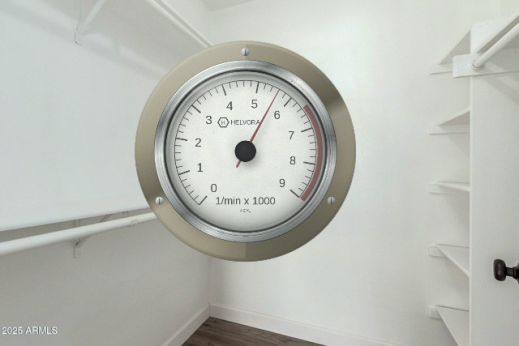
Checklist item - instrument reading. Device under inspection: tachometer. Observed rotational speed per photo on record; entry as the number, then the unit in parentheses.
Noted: 5600 (rpm)
